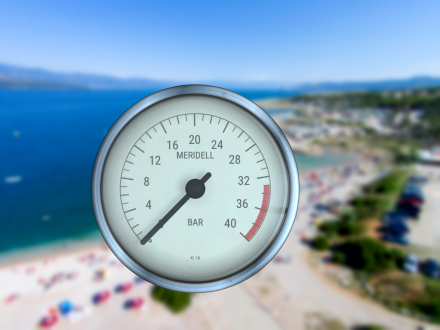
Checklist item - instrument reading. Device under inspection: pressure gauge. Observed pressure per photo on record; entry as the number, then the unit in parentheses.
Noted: 0 (bar)
